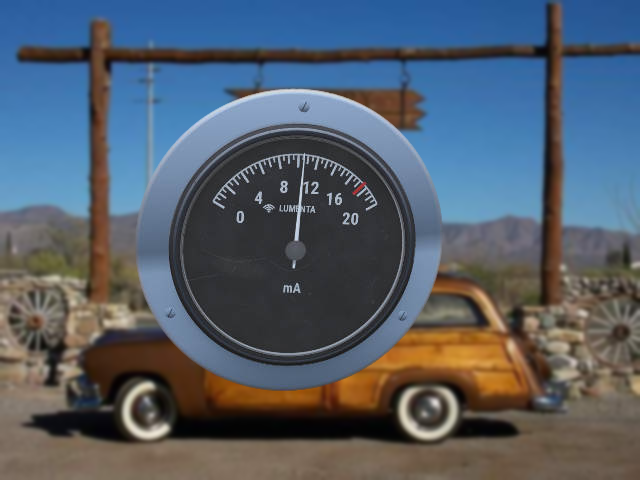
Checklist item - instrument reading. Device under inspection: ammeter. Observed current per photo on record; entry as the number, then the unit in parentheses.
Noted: 10.5 (mA)
